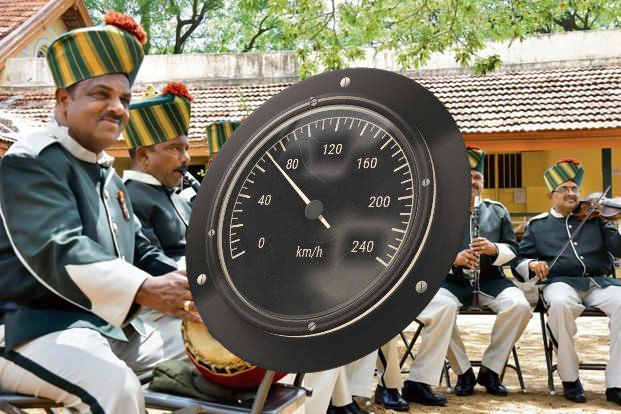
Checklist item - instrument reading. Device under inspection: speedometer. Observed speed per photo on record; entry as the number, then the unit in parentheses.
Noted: 70 (km/h)
